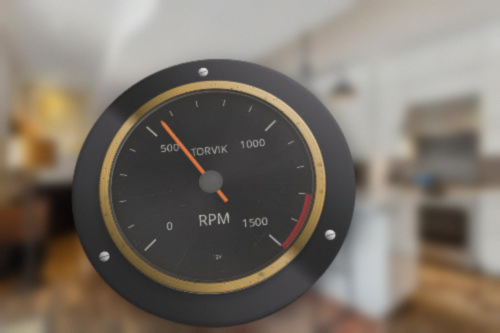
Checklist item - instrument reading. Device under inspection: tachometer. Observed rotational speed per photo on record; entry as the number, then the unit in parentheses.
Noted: 550 (rpm)
